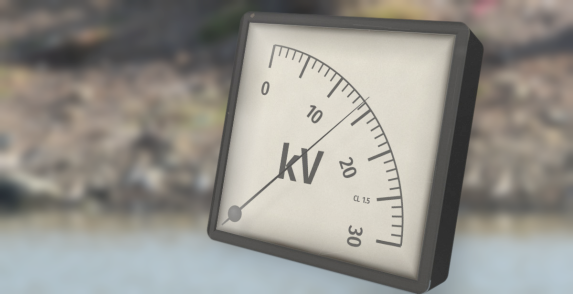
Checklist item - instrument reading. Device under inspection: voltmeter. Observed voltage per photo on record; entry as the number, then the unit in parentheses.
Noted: 14 (kV)
